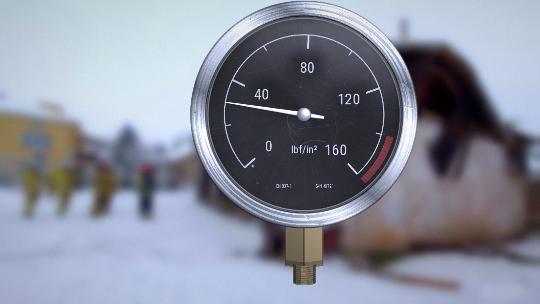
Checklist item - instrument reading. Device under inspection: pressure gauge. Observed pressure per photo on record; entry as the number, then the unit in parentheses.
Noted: 30 (psi)
